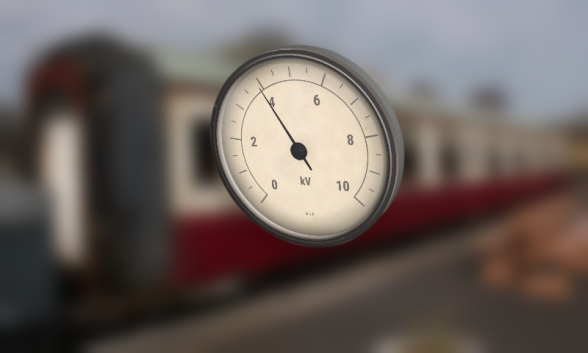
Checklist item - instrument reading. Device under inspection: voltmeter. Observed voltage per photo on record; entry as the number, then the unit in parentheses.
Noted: 4 (kV)
